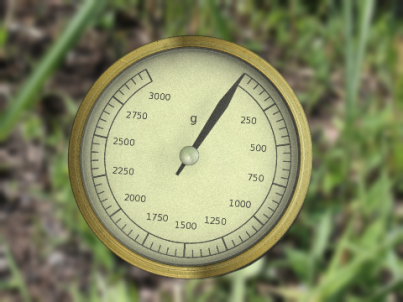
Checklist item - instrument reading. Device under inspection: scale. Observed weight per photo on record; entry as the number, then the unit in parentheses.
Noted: 0 (g)
